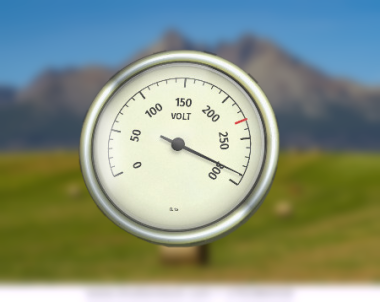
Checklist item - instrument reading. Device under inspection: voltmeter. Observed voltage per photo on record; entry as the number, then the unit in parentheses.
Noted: 290 (V)
